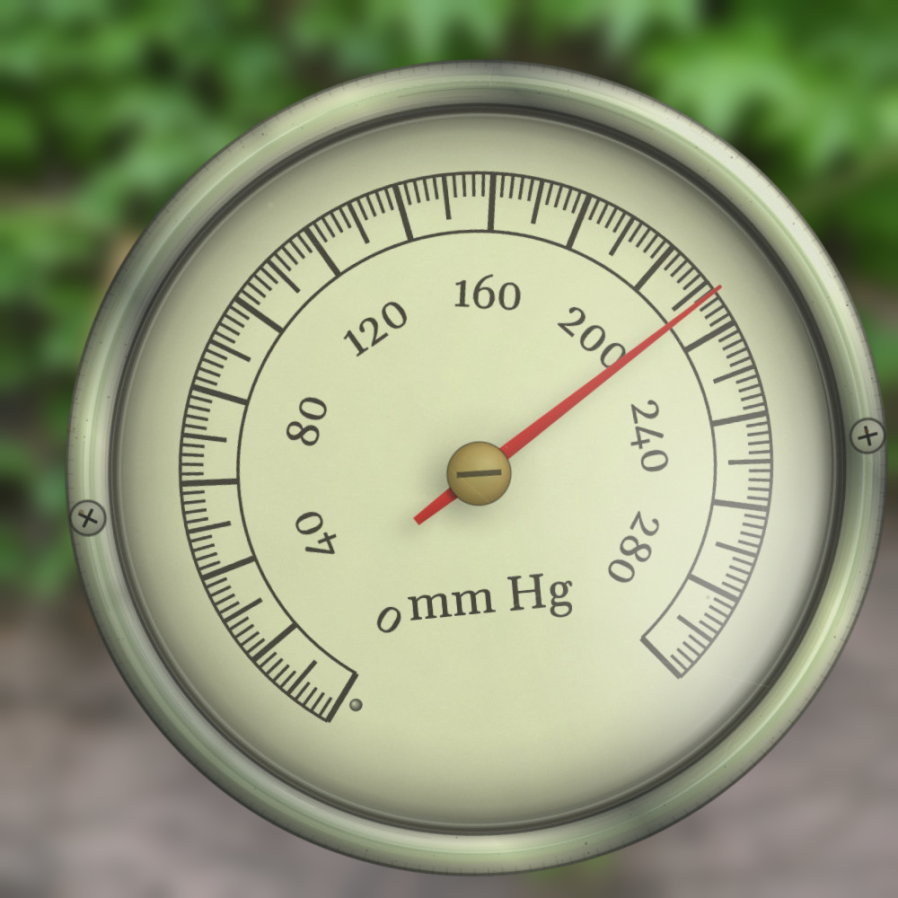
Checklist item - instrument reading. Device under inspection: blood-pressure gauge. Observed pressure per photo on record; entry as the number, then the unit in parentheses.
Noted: 212 (mmHg)
